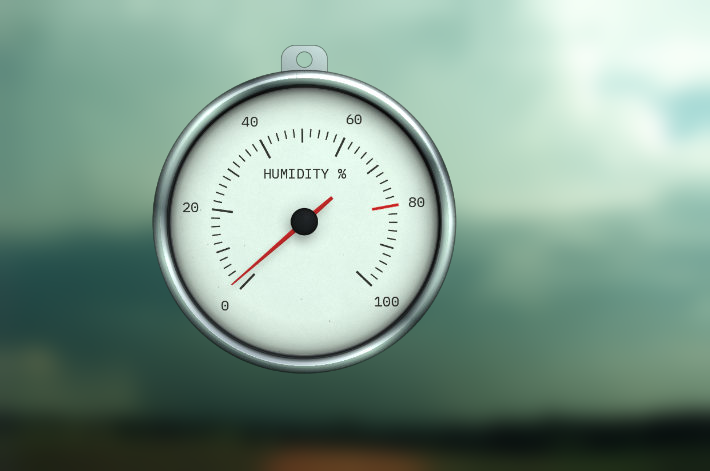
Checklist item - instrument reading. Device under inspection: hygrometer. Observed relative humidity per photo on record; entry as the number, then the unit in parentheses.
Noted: 2 (%)
